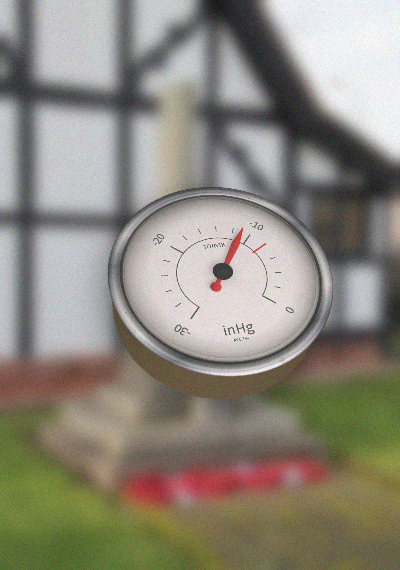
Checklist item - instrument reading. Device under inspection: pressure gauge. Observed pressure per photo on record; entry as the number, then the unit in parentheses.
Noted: -11 (inHg)
